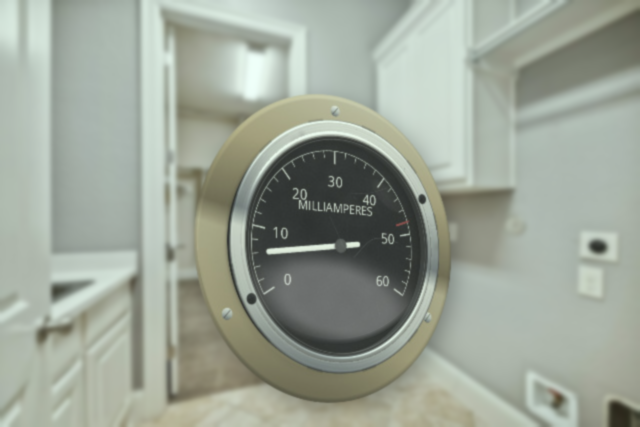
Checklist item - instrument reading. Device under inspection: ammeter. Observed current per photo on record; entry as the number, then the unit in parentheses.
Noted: 6 (mA)
